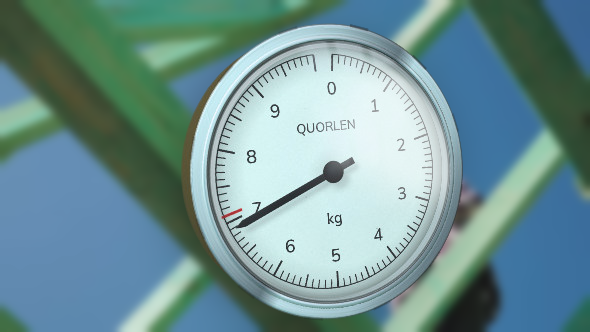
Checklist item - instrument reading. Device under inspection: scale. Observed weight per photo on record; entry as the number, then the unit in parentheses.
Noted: 6.9 (kg)
